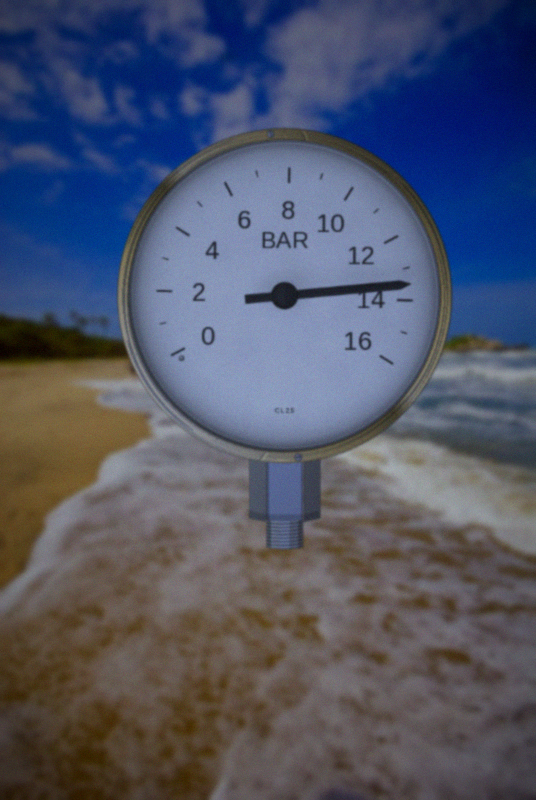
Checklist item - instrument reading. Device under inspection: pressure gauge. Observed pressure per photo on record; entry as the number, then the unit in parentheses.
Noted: 13.5 (bar)
